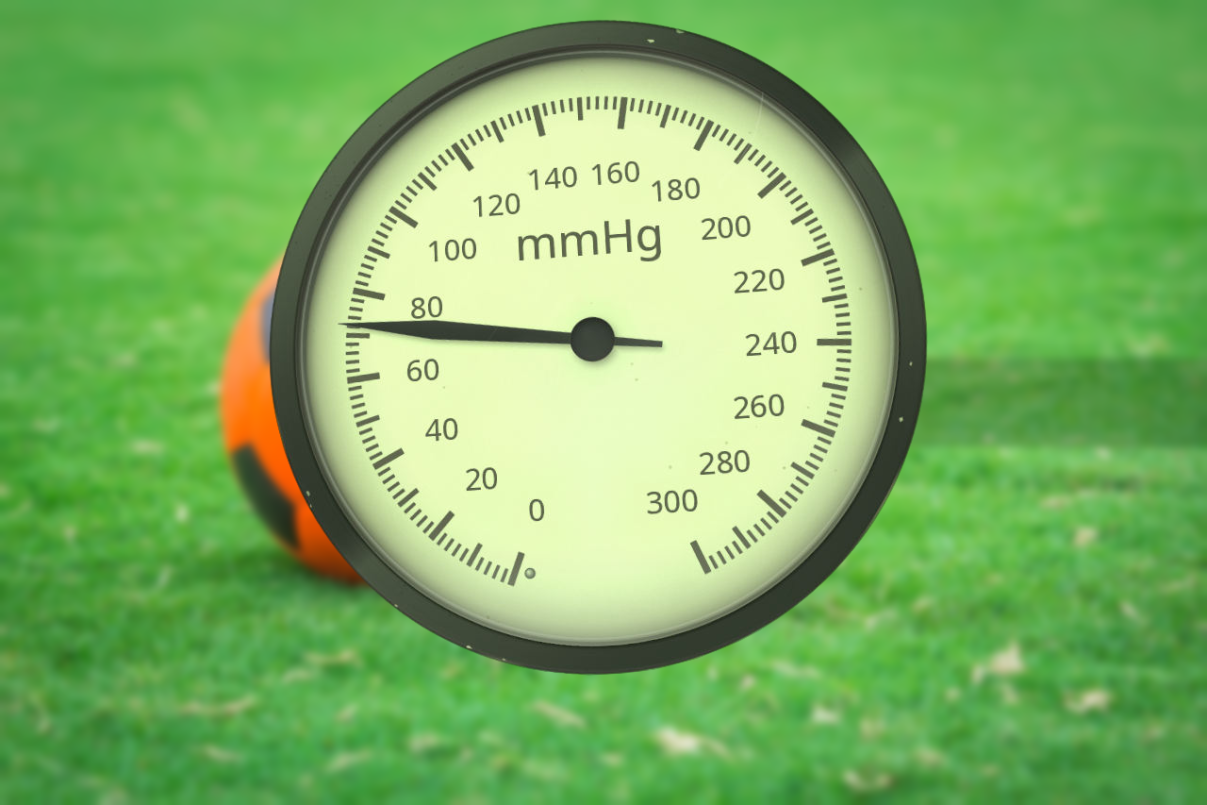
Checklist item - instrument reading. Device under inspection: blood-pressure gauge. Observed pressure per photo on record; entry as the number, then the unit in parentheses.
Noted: 72 (mmHg)
